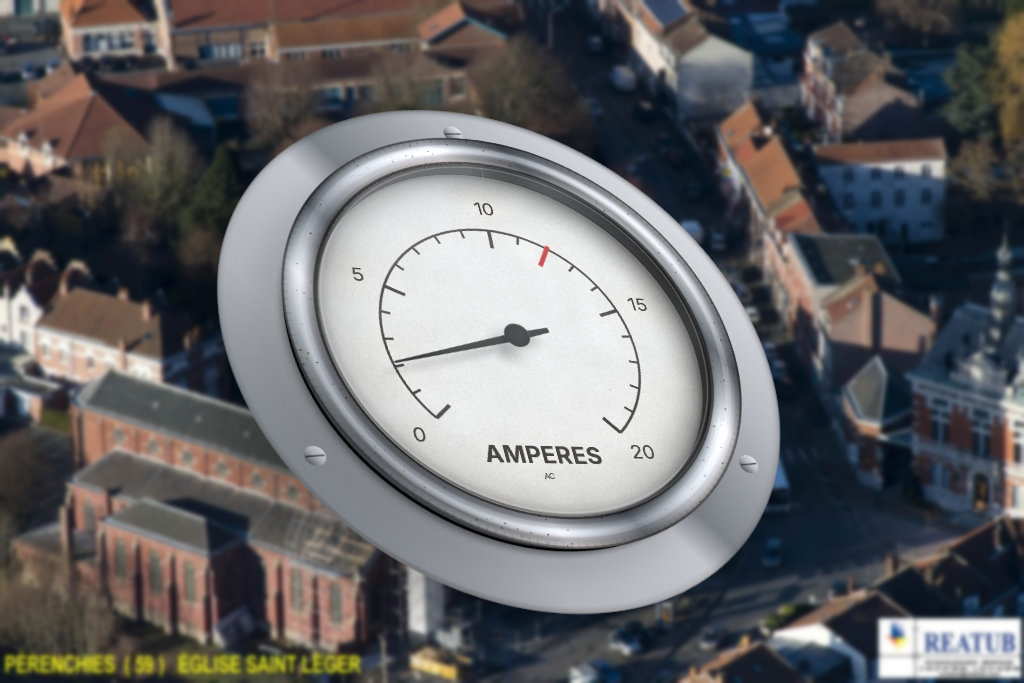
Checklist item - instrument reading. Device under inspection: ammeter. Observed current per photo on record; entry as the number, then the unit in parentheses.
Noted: 2 (A)
